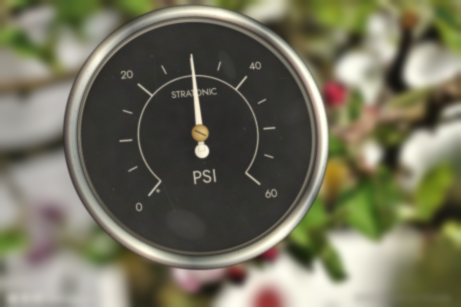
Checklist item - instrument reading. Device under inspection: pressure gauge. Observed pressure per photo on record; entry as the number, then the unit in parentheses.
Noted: 30 (psi)
